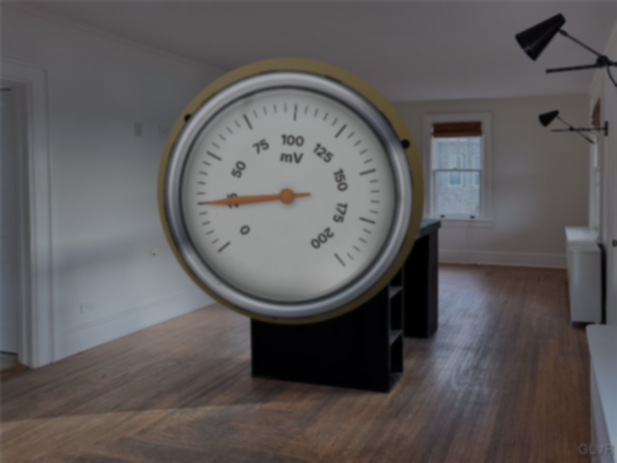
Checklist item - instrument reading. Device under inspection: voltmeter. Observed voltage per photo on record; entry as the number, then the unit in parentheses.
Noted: 25 (mV)
